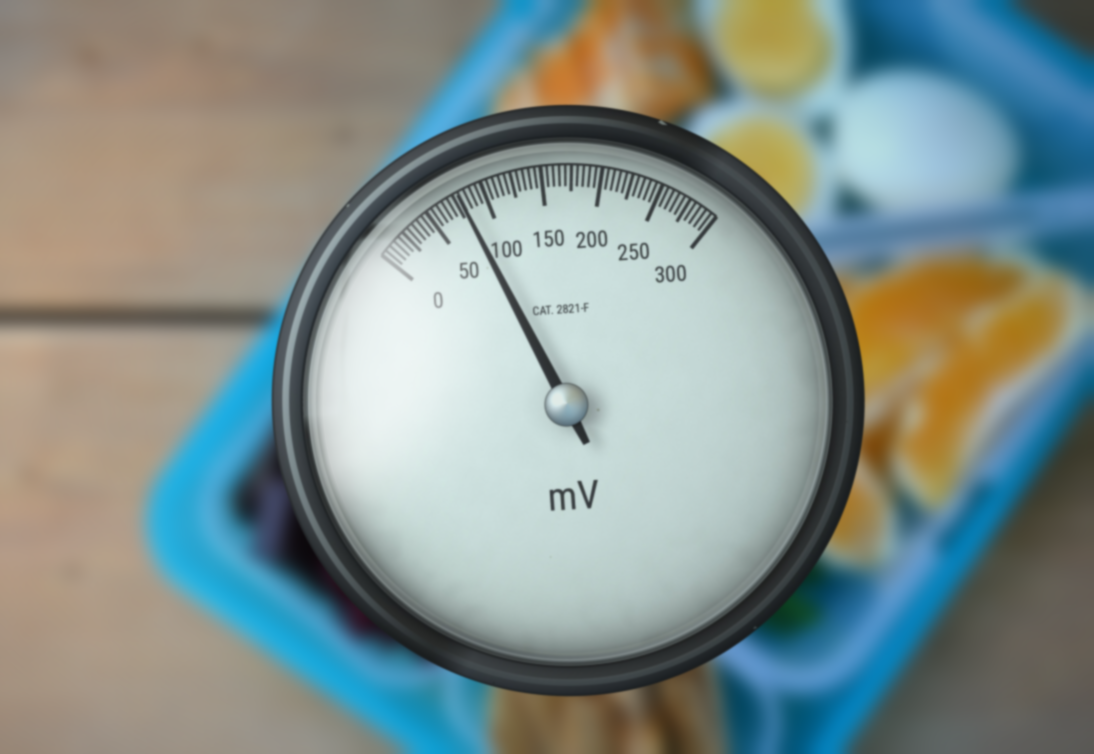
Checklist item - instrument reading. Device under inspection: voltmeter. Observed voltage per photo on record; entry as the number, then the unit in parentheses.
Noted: 80 (mV)
